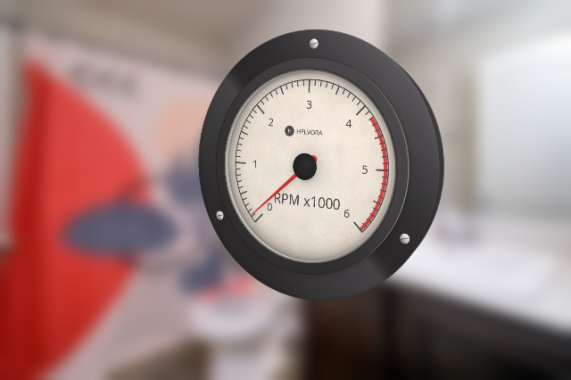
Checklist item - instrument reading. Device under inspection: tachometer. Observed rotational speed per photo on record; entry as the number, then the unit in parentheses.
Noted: 100 (rpm)
